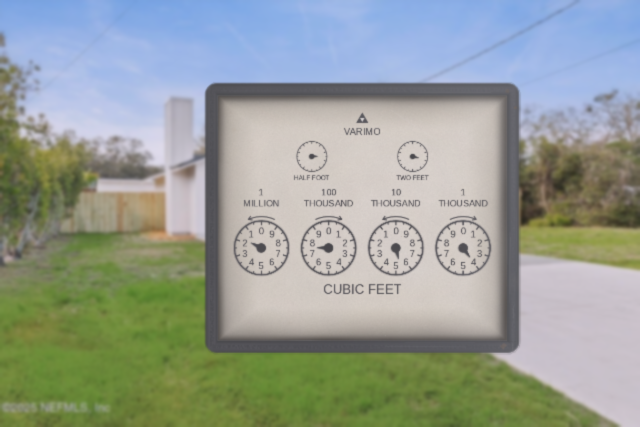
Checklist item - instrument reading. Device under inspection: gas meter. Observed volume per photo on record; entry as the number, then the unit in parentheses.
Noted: 175400 (ft³)
